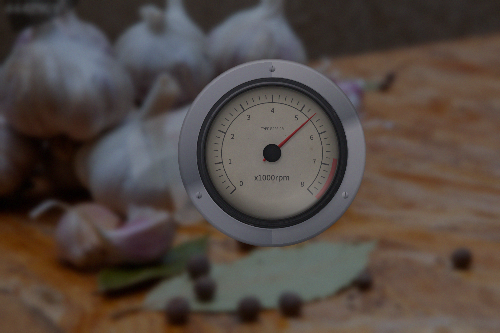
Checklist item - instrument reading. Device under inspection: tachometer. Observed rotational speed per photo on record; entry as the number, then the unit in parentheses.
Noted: 5400 (rpm)
